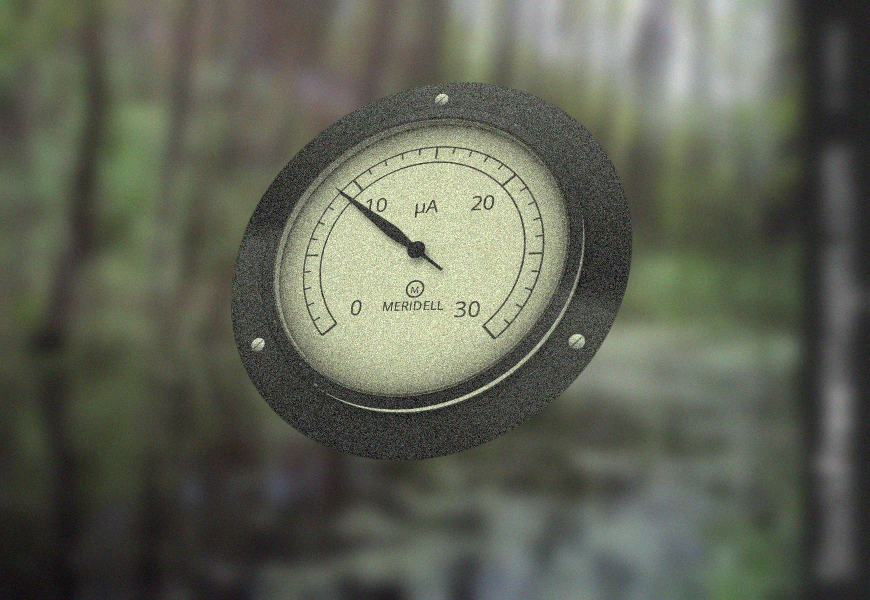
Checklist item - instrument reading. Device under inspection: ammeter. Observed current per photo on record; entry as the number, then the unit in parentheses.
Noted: 9 (µA)
